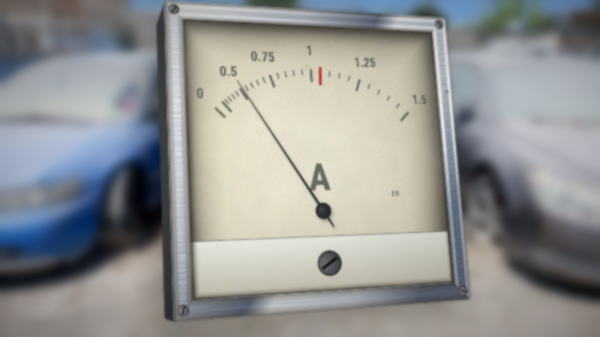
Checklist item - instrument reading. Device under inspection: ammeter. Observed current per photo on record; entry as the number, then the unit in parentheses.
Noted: 0.5 (A)
